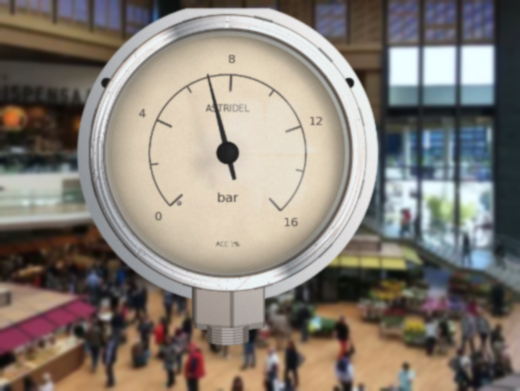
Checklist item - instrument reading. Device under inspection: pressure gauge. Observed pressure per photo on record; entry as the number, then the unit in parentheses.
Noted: 7 (bar)
